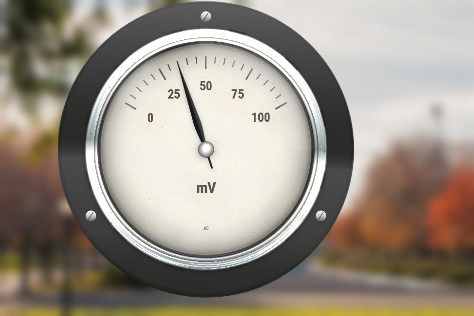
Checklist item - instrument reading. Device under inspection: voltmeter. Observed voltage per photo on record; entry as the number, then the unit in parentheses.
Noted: 35 (mV)
